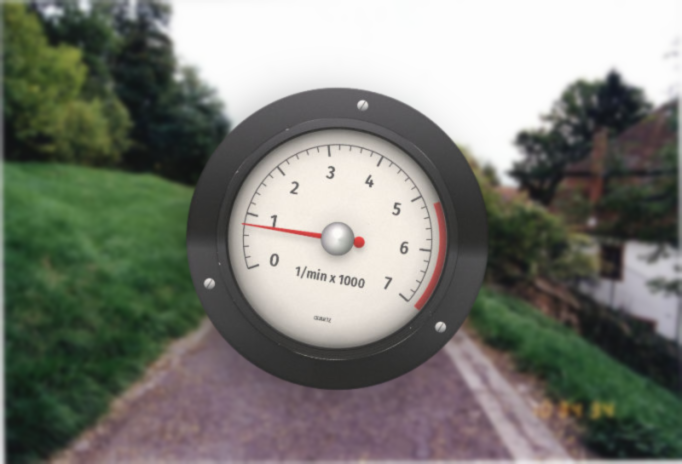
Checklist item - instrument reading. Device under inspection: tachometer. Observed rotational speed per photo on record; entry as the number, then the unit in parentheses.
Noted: 800 (rpm)
